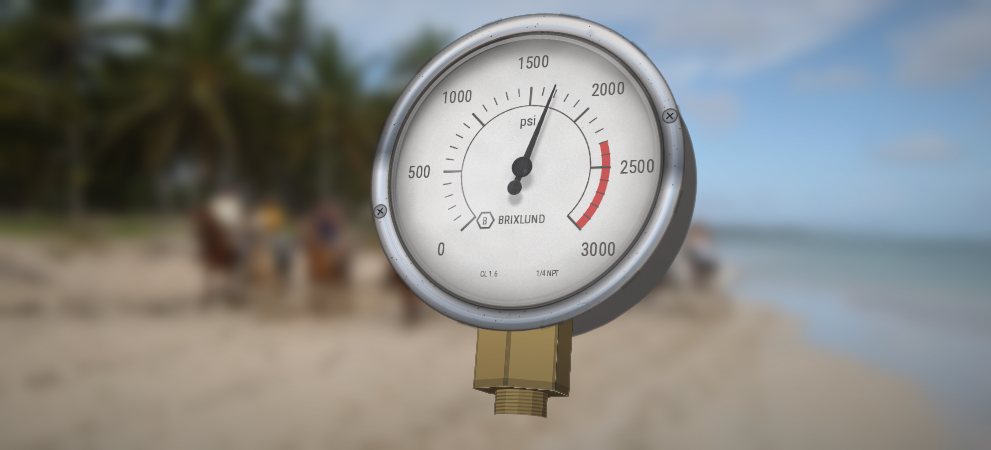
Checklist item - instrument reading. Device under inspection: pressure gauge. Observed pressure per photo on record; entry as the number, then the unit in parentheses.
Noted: 1700 (psi)
